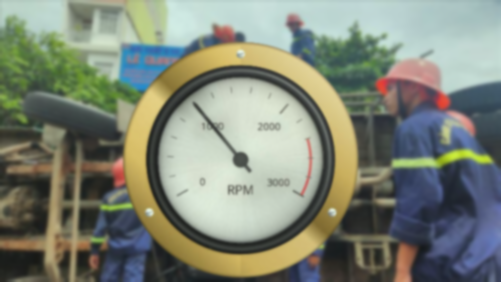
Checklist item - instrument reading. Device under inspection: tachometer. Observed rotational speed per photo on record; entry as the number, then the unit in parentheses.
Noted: 1000 (rpm)
